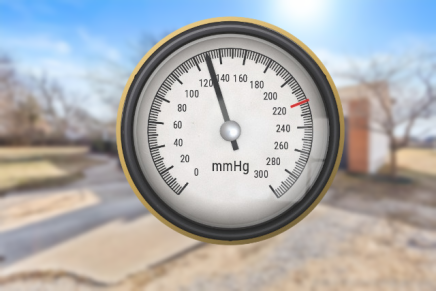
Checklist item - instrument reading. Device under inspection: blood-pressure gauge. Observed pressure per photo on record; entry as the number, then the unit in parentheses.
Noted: 130 (mmHg)
